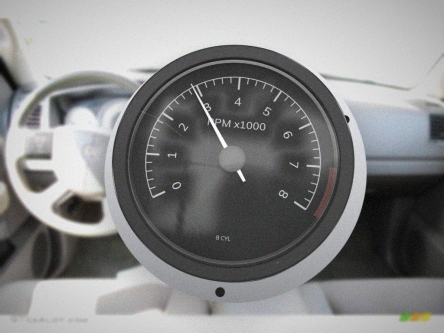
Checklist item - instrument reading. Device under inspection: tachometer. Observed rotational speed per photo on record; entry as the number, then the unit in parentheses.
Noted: 2900 (rpm)
